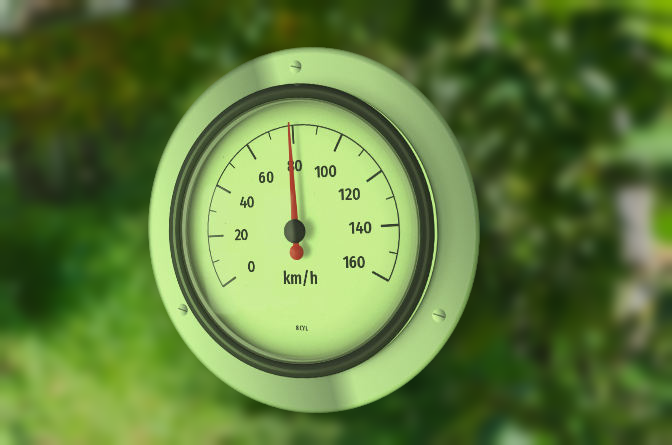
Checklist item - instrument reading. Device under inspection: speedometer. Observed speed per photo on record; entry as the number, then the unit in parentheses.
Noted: 80 (km/h)
